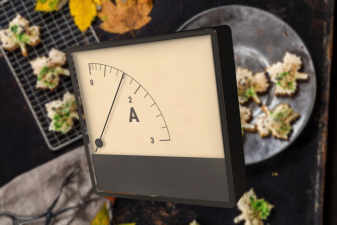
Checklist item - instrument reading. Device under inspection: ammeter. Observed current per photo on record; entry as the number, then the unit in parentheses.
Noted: 1.6 (A)
